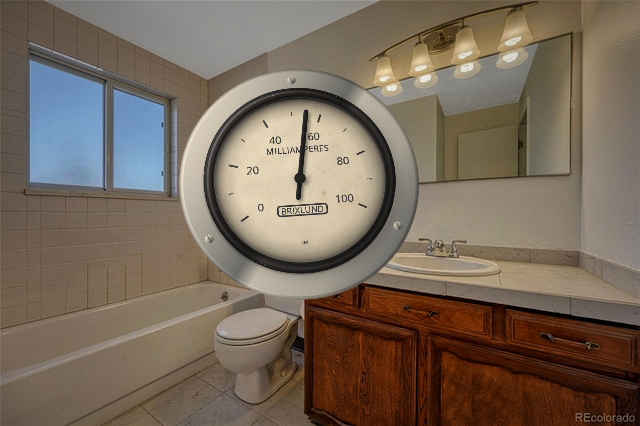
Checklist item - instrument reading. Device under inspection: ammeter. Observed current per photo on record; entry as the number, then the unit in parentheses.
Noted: 55 (mA)
